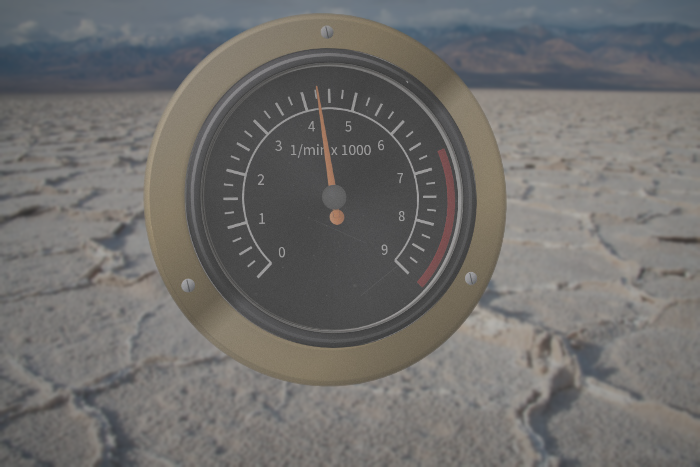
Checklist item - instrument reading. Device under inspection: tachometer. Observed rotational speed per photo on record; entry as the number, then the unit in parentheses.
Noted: 4250 (rpm)
